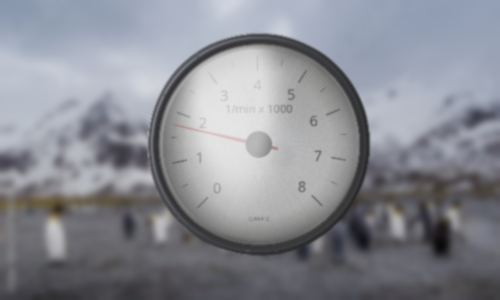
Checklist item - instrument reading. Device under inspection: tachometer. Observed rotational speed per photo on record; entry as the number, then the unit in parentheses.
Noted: 1750 (rpm)
